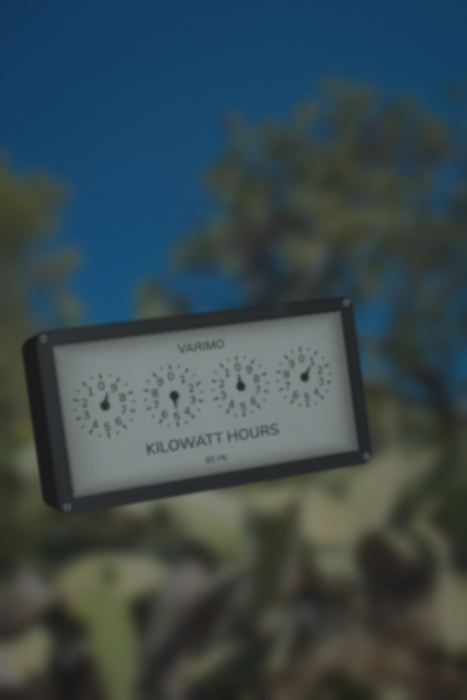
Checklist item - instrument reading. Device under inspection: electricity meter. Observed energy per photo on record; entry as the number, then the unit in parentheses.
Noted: 9501 (kWh)
